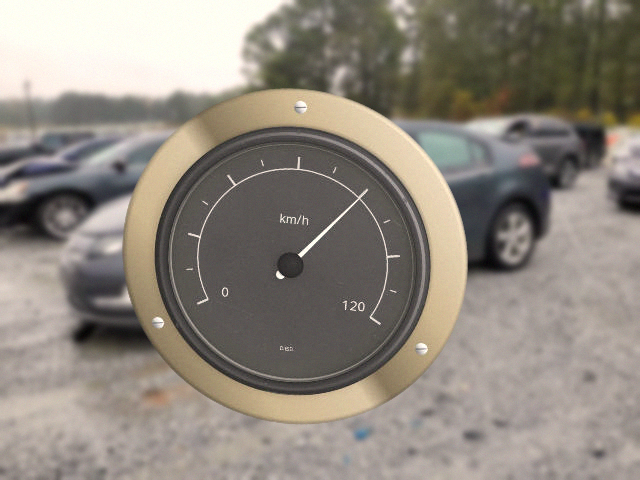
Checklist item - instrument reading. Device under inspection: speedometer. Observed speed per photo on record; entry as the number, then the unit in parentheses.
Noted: 80 (km/h)
